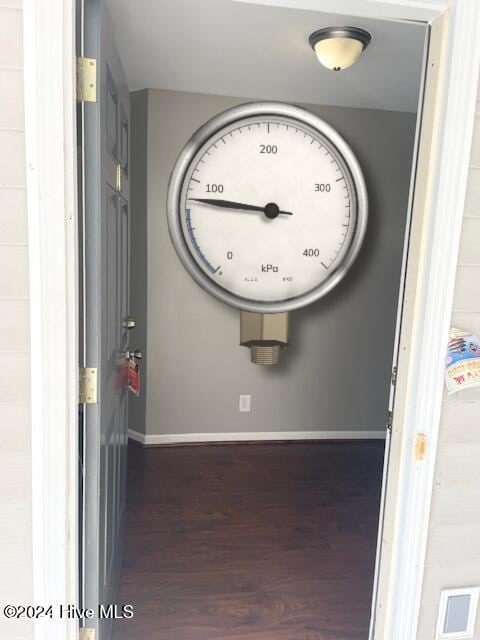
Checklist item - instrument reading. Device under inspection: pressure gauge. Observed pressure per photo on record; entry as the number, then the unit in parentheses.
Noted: 80 (kPa)
